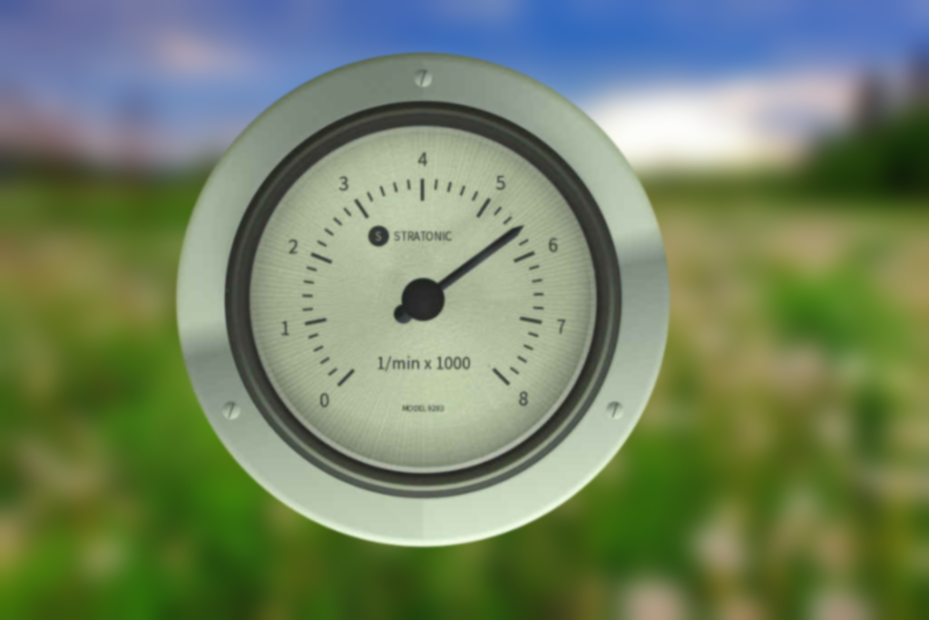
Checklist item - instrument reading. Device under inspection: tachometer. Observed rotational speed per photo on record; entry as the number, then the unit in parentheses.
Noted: 5600 (rpm)
